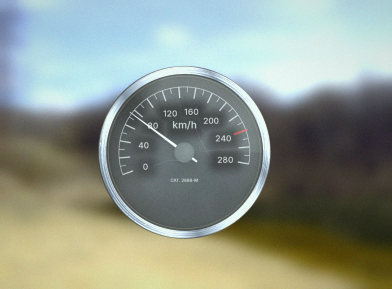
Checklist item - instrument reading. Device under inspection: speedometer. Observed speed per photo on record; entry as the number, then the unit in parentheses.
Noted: 75 (km/h)
